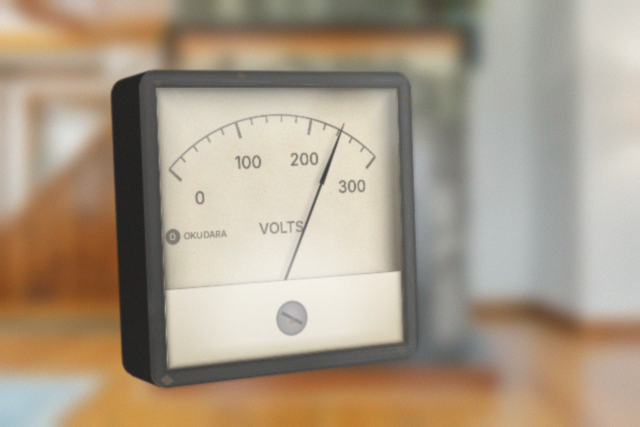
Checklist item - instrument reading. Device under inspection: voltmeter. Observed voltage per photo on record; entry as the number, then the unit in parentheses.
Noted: 240 (V)
